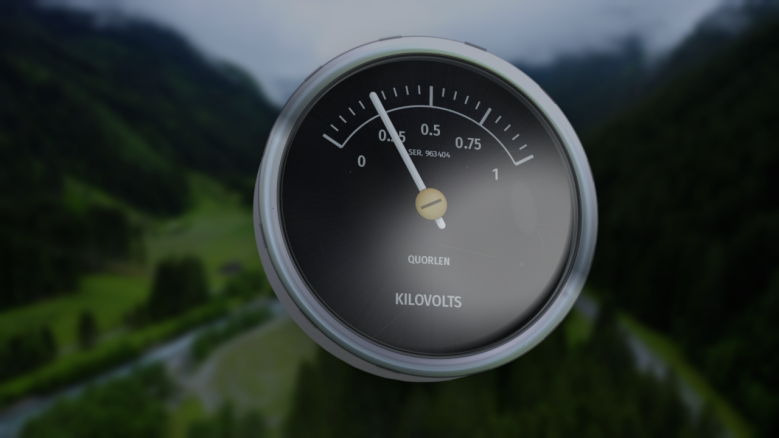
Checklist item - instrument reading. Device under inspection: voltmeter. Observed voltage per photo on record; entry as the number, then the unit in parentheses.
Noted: 0.25 (kV)
